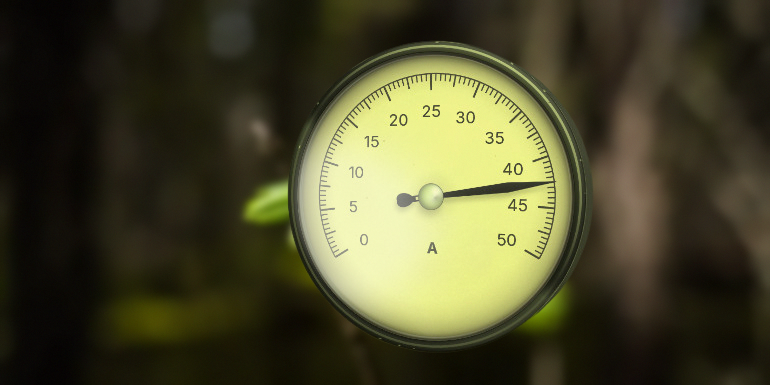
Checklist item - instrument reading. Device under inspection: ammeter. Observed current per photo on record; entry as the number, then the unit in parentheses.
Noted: 42.5 (A)
